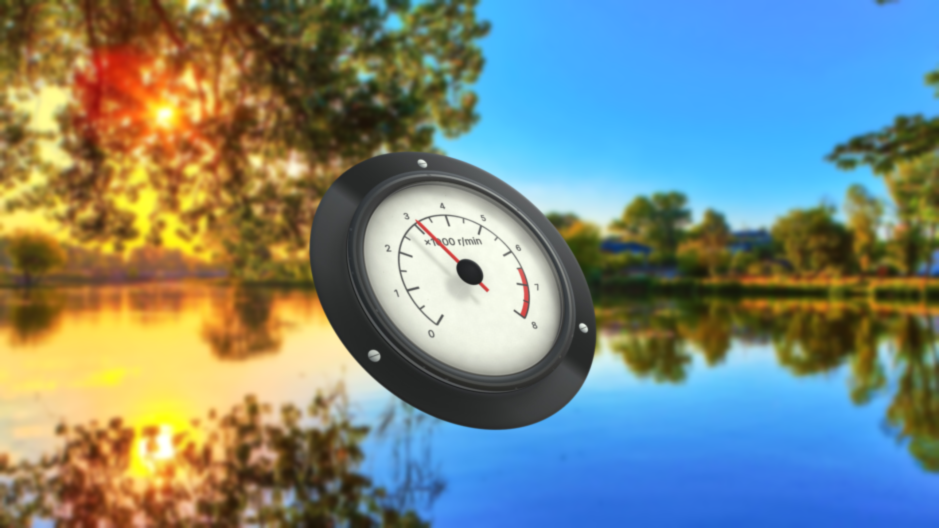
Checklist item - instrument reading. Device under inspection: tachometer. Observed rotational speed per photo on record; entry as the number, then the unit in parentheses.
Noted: 3000 (rpm)
